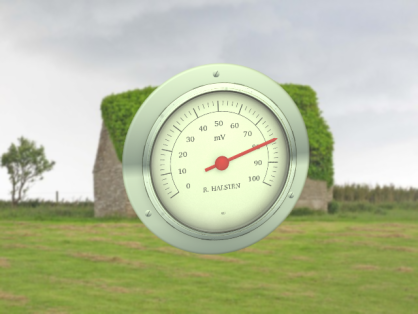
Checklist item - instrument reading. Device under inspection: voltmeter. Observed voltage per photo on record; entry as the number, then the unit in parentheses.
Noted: 80 (mV)
